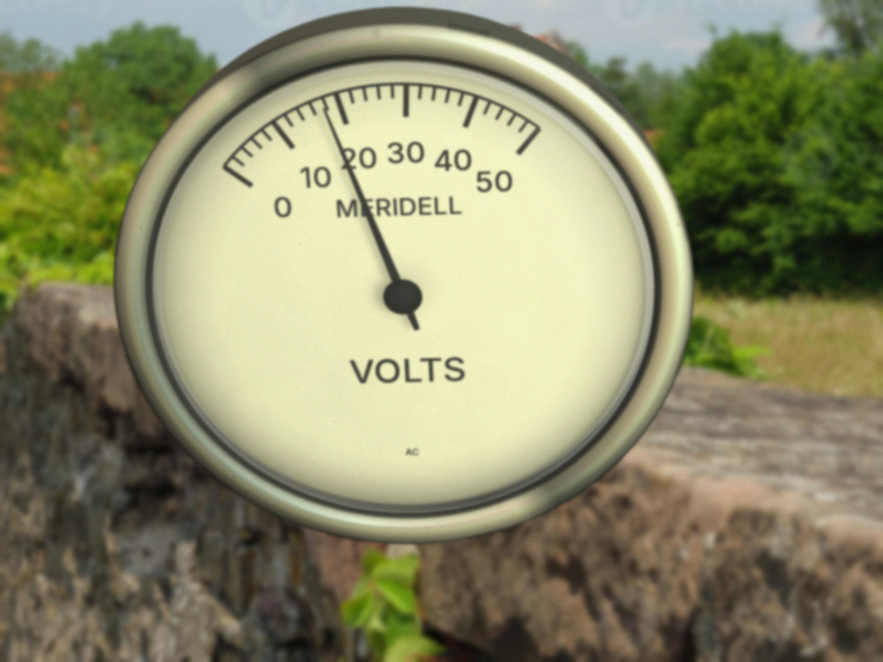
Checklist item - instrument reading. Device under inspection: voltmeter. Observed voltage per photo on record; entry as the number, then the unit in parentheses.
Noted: 18 (V)
